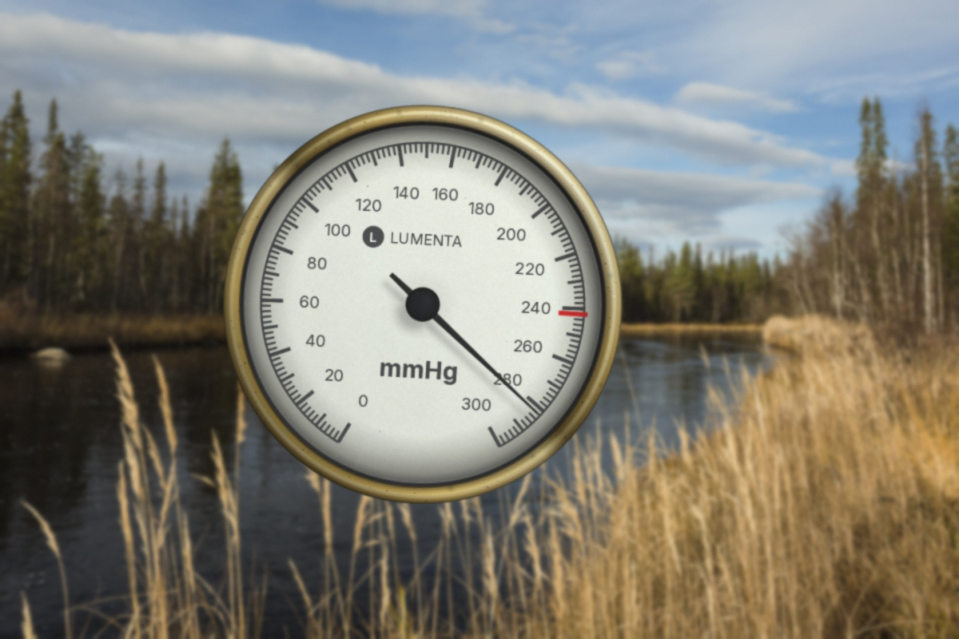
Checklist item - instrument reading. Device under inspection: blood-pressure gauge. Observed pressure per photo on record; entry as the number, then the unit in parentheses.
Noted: 282 (mmHg)
